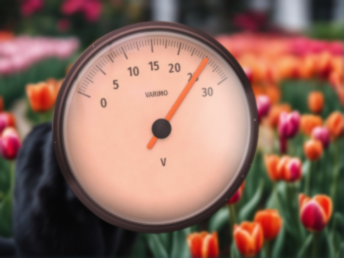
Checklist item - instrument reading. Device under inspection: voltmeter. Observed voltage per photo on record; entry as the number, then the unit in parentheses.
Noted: 25 (V)
